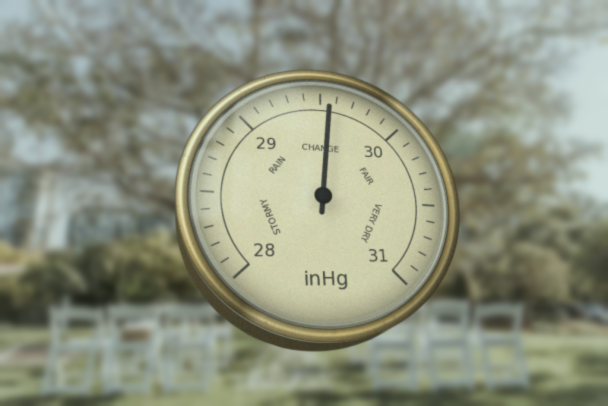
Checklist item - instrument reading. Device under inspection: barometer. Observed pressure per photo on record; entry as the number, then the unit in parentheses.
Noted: 29.55 (inHg)
